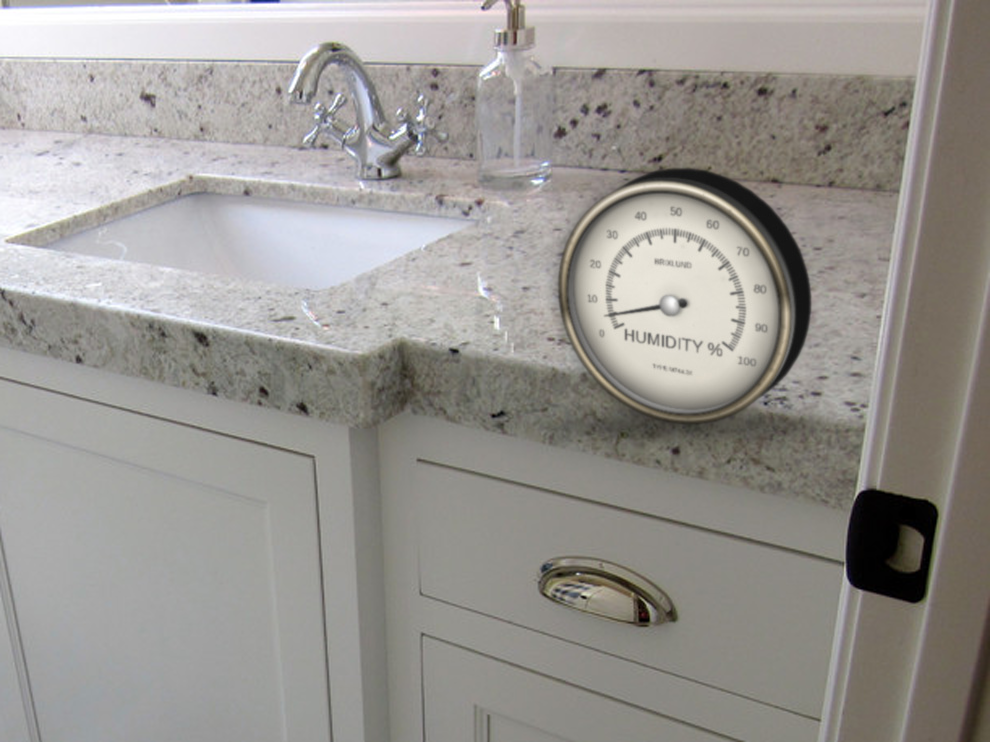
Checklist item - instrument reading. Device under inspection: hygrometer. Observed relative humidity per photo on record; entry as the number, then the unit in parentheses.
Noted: 5 (%)
